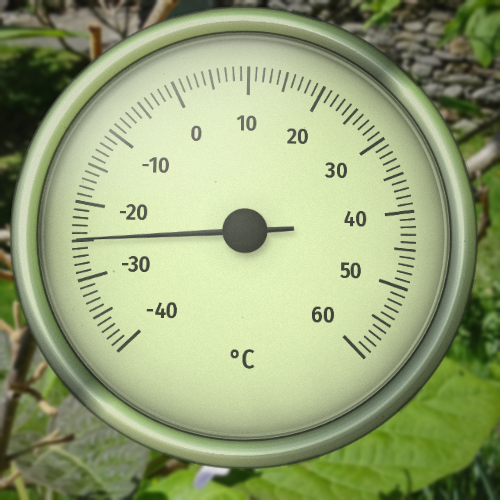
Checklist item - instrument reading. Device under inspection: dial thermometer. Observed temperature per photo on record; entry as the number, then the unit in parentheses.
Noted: -25 (°C)
